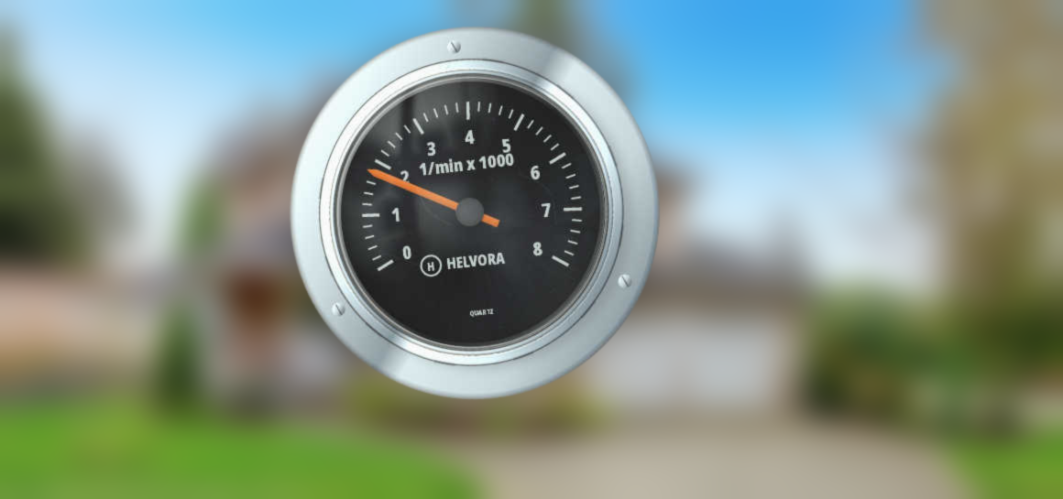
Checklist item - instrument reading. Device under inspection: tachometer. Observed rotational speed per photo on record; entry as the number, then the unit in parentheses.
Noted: 1800 (rpm)
